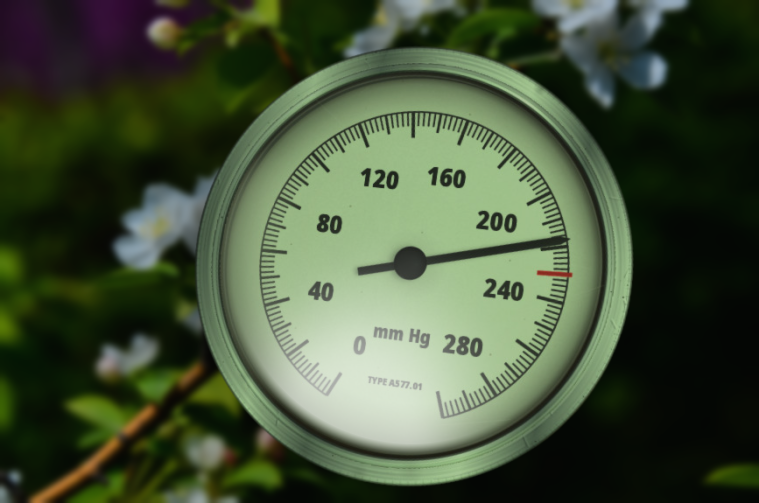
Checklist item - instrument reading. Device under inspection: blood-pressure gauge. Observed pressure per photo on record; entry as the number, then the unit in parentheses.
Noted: 218 (mmHg)
